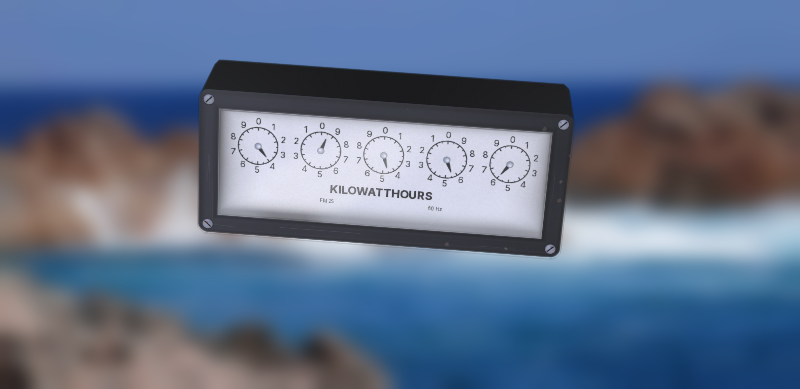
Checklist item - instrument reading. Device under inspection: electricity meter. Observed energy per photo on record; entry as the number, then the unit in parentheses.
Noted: 39456 (kWh)
